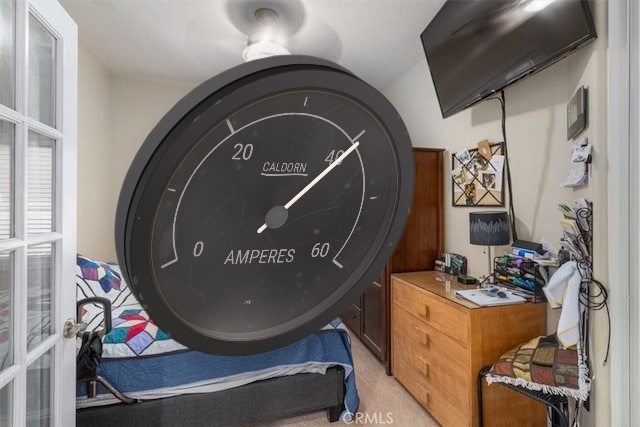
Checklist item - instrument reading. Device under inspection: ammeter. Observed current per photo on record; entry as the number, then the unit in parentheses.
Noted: 40 (A)
